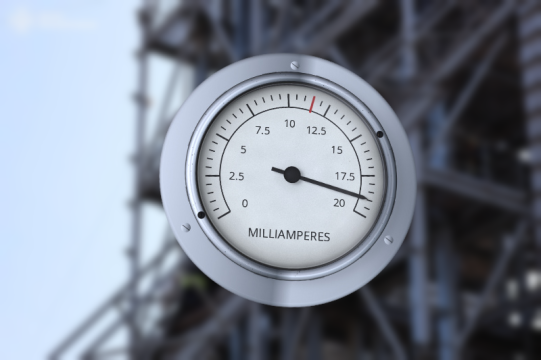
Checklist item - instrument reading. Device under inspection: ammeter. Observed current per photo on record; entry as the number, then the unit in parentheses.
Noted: 19 (mA)
